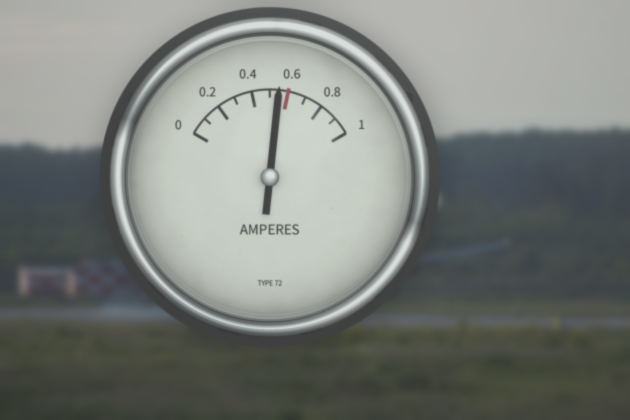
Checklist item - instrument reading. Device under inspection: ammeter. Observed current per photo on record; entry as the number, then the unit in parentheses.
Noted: 0.55 (A)
